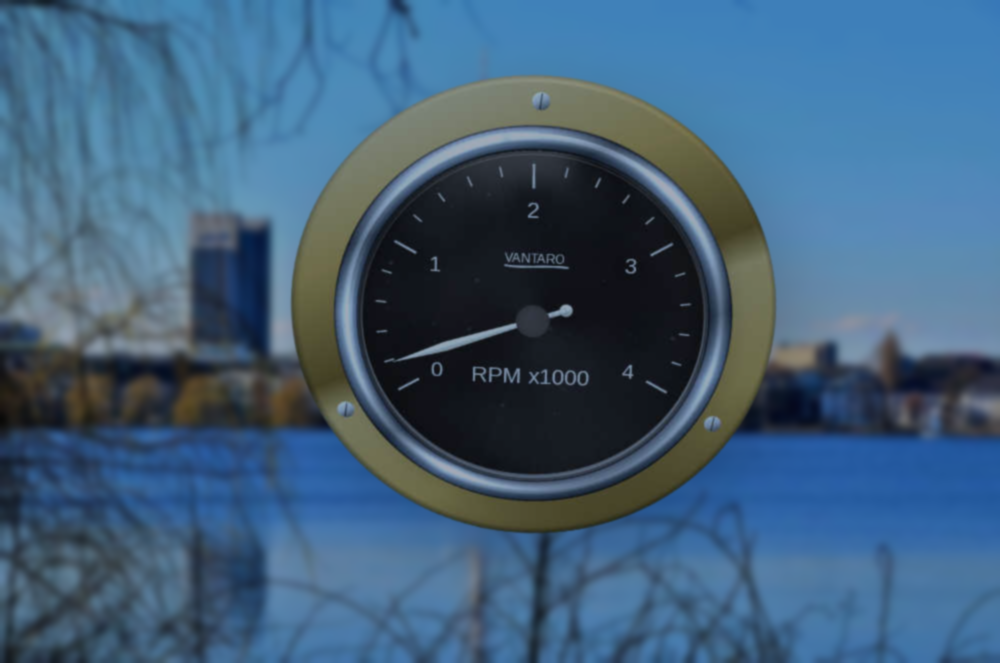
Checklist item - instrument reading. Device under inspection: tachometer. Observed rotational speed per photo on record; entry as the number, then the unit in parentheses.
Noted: 200 (rpm)
